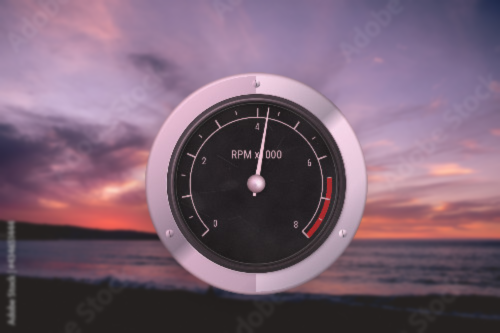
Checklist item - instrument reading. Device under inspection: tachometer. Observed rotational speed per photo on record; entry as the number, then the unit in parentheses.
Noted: 4250 (rpm)
